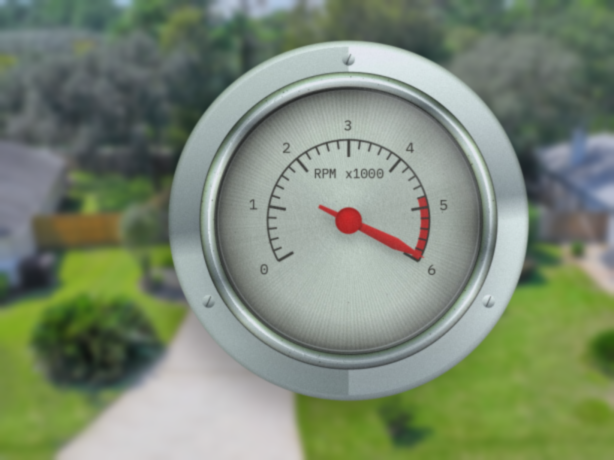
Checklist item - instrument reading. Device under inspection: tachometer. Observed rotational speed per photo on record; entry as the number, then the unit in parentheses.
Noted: 5900 (rpm)
